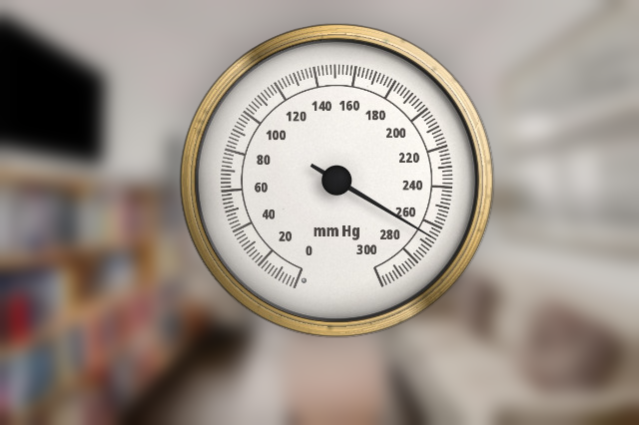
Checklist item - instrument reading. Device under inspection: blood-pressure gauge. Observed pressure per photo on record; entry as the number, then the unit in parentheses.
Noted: 266 (mmHg)
